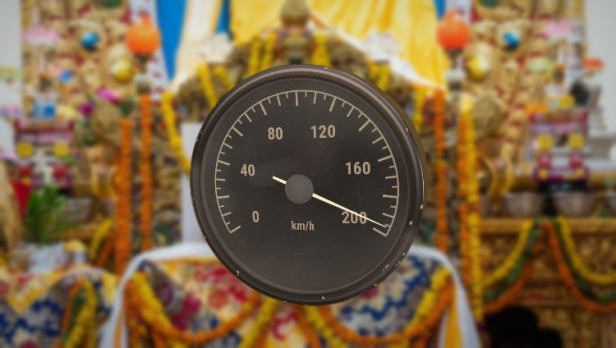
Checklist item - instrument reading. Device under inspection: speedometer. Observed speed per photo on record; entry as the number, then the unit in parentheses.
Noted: 195 (km/h)
